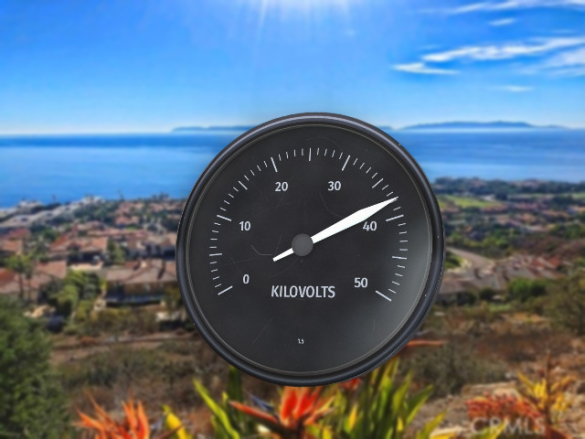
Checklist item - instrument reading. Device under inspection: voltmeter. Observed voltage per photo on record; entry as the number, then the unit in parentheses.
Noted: 38 (kV)
